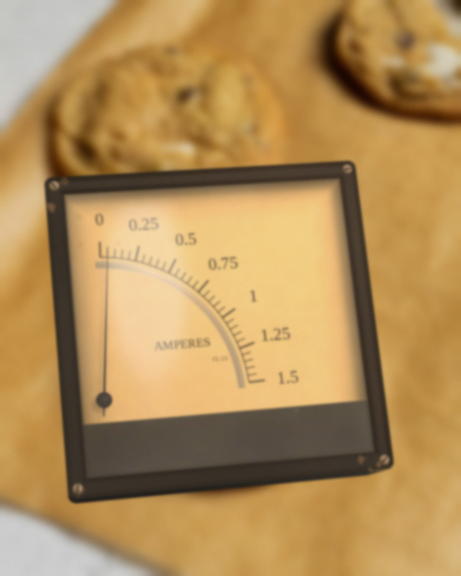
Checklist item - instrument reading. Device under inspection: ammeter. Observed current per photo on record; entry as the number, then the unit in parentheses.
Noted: 0.05 (A)
